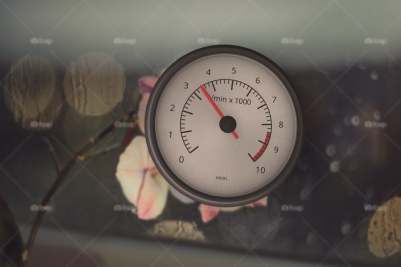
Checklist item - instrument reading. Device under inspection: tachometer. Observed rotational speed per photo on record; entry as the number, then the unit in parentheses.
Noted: 3400 (rpm)
